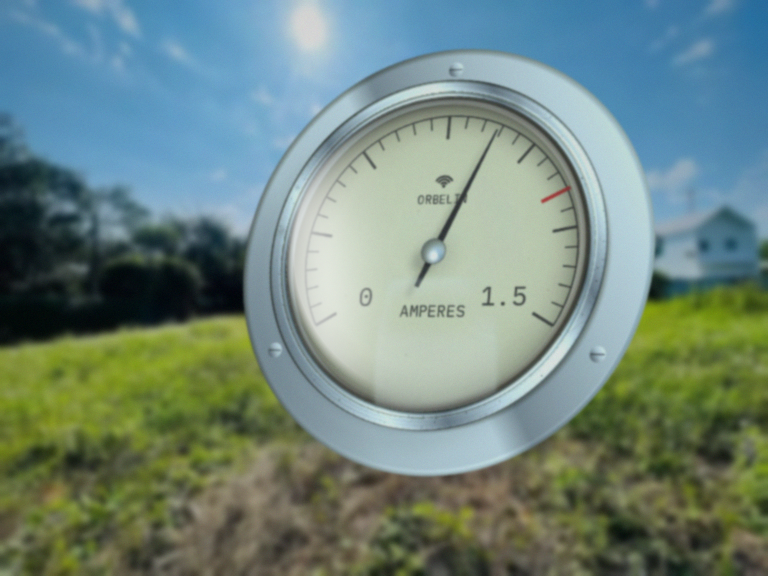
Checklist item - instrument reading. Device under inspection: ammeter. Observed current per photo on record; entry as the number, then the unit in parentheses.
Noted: 0.9 (A)
